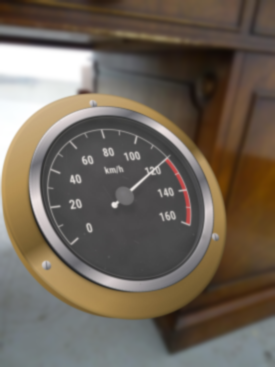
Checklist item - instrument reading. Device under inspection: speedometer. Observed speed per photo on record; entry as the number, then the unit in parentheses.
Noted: 120 (km/h)
